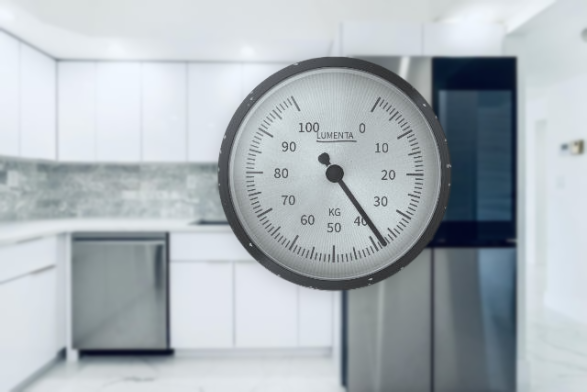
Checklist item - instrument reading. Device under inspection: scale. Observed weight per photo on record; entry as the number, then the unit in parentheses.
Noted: 38 (kg)
